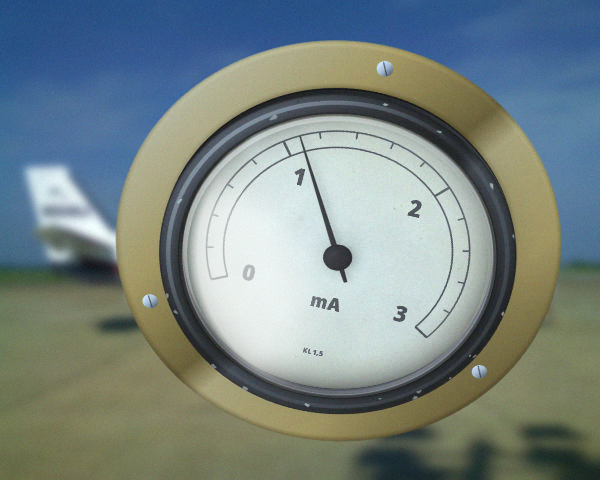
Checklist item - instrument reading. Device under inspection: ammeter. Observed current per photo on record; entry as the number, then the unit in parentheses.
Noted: 1.1 (mA)
